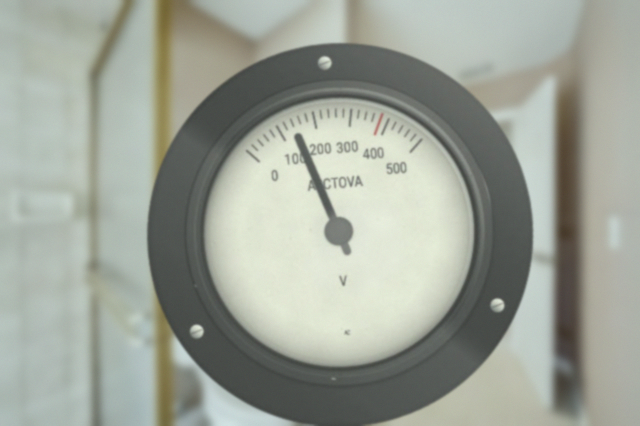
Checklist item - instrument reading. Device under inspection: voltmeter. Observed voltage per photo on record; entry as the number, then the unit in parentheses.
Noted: 140 (V)
